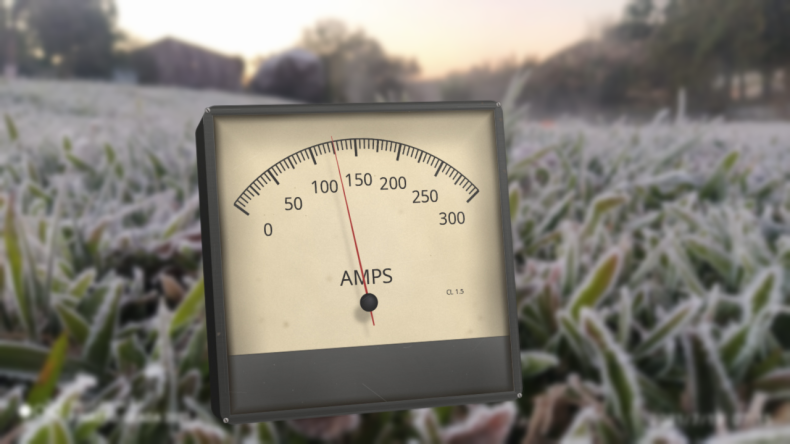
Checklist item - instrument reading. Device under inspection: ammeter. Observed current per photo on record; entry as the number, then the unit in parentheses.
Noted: 125 (A)
